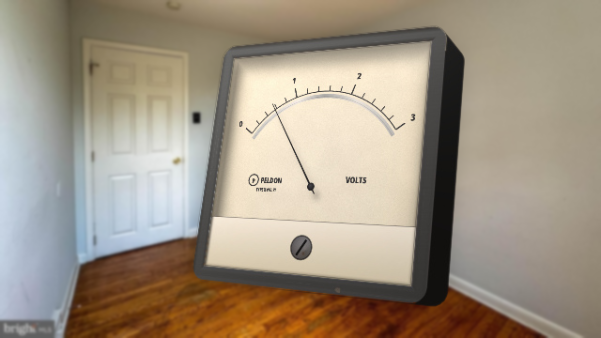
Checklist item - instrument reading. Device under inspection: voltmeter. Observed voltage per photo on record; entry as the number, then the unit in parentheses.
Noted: 0.6 (V)
